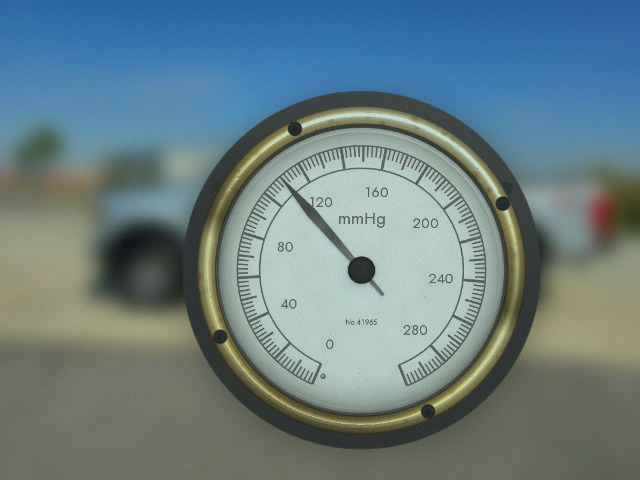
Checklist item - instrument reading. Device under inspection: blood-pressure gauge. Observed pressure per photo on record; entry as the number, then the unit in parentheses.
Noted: 110 (mmHg)
